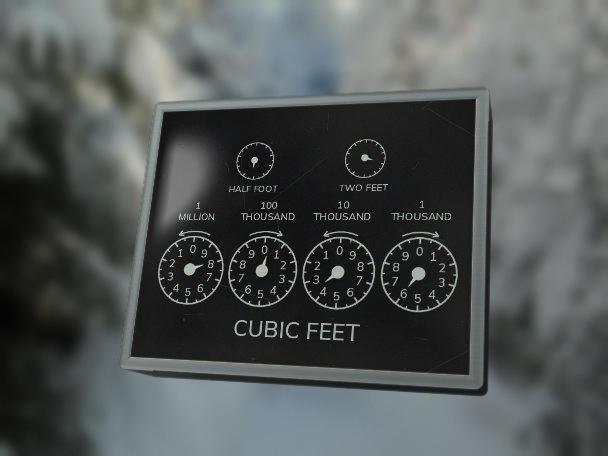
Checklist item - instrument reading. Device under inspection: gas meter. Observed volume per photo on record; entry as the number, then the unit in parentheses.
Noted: 803600 (ft³)
